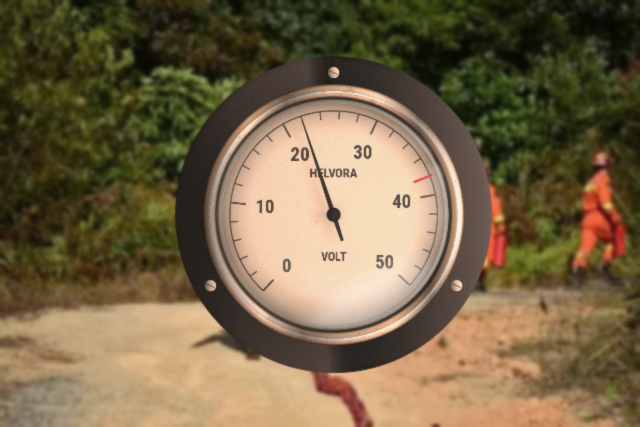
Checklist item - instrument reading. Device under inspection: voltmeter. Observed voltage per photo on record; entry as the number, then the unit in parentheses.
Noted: 22 (V)
